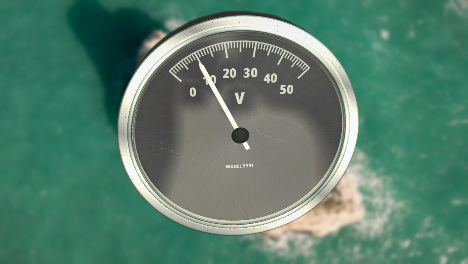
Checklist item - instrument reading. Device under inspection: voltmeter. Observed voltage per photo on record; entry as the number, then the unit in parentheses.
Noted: 10 (V)
